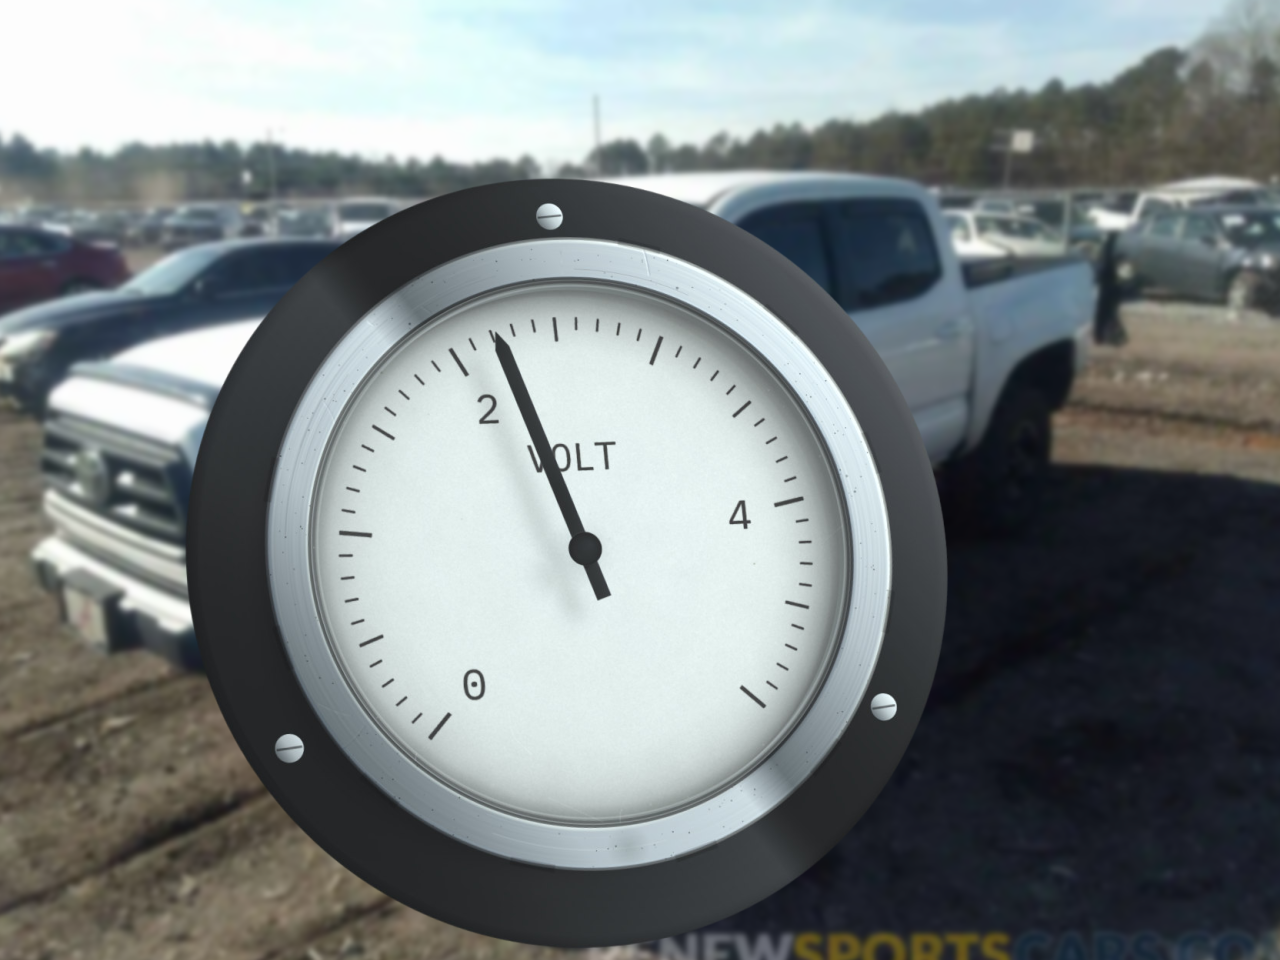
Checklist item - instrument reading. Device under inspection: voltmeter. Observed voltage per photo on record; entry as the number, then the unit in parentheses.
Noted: 2.2 (V)
